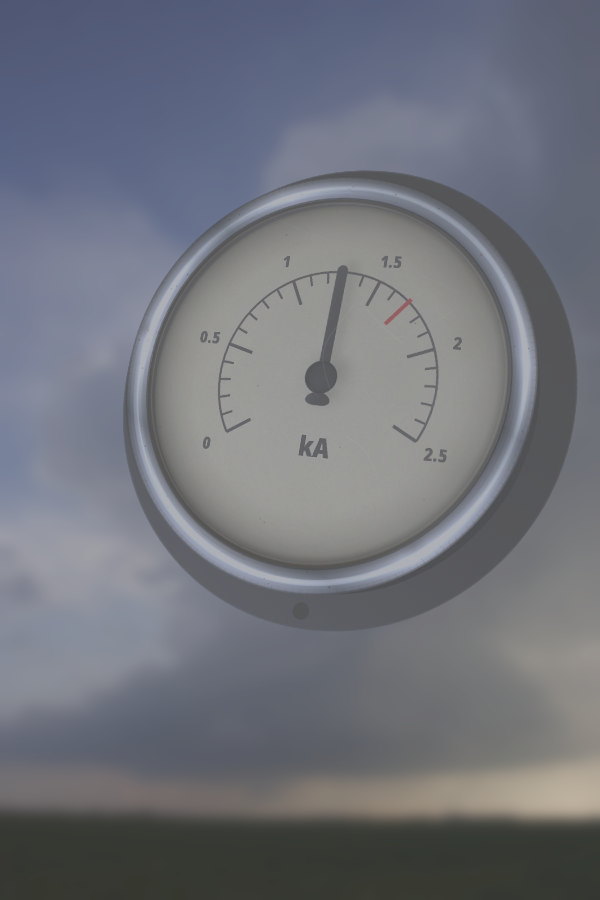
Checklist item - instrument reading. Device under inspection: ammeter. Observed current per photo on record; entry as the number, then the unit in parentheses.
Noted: 1.3 (kA)
